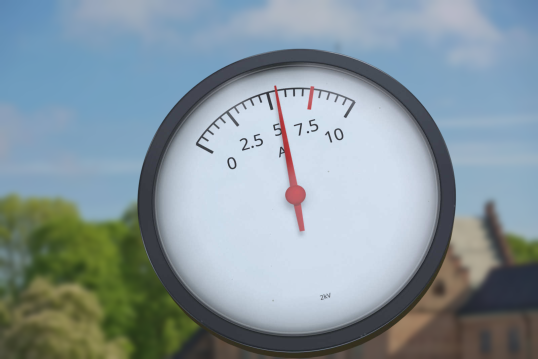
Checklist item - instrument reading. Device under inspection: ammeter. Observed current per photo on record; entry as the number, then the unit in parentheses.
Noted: 5.5 (A)
